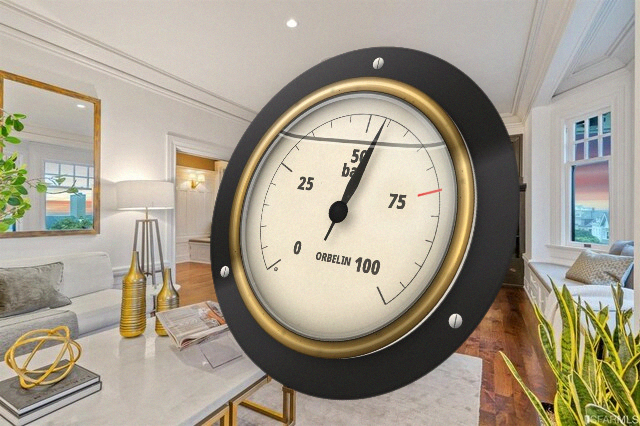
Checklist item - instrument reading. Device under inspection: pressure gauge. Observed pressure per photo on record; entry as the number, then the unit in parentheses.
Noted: 55 (bar)
